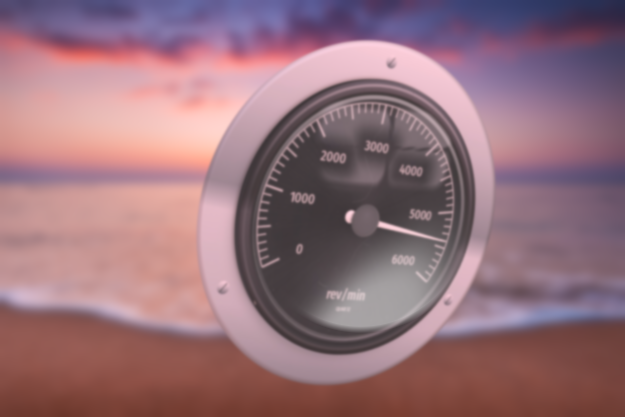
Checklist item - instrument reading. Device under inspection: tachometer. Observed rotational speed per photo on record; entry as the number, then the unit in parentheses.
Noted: 5400 (rpm)
